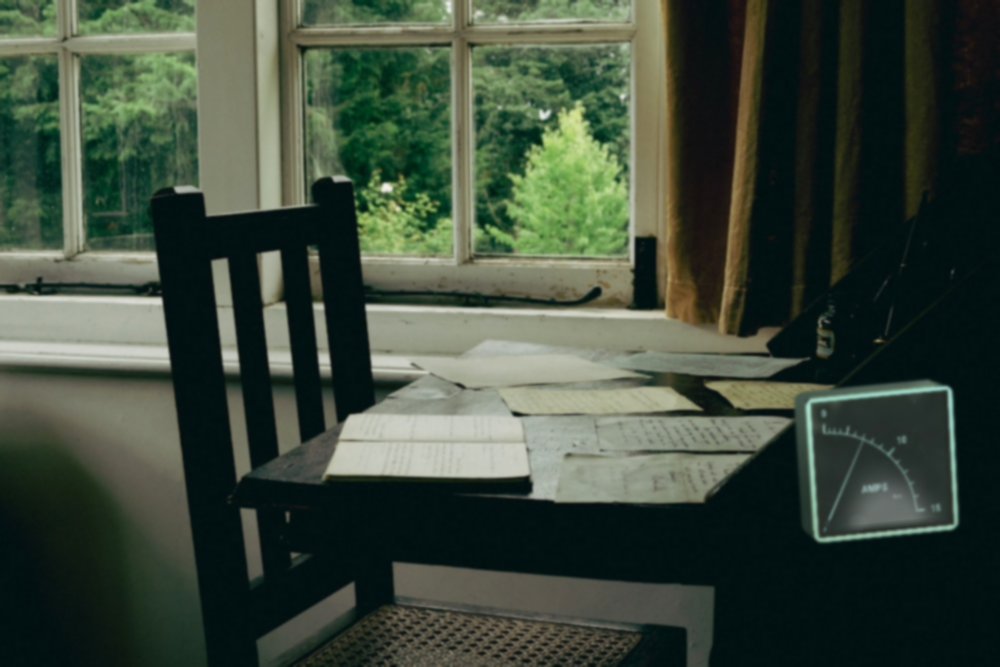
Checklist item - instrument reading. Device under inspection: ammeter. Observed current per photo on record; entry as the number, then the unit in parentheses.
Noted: 7 (A)
